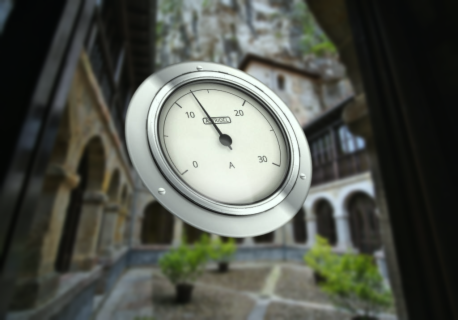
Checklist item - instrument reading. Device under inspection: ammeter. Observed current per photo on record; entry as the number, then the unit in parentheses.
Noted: 12.5 (A)
